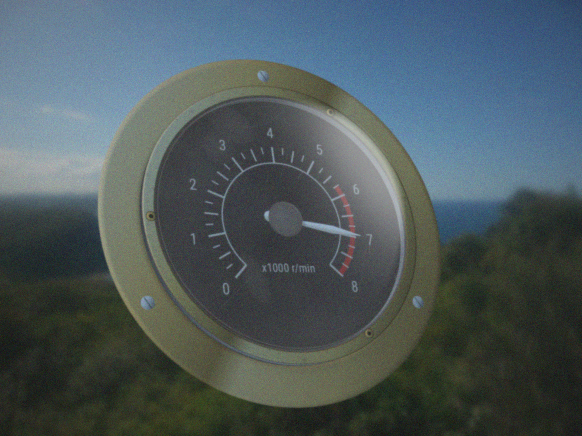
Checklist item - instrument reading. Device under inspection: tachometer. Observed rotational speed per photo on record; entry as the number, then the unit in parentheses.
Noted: 7000 (rpm)
